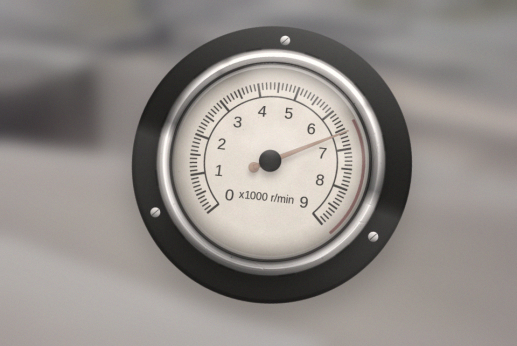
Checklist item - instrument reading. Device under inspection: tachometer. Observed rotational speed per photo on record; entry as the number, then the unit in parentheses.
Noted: 6600 (rpm)
